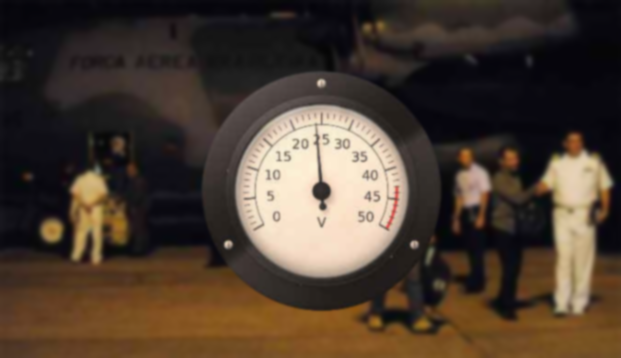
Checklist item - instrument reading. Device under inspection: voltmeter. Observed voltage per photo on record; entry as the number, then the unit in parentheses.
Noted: 24 (V)
